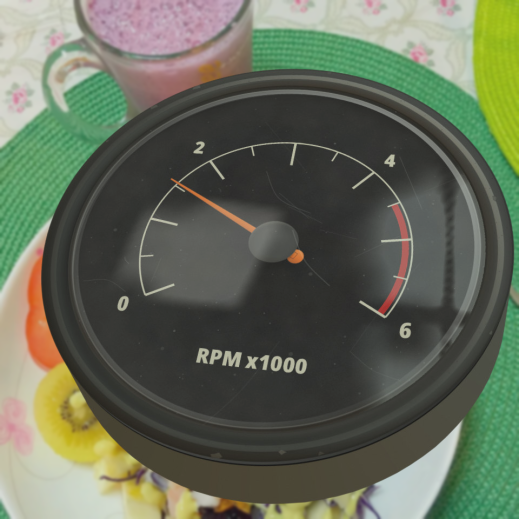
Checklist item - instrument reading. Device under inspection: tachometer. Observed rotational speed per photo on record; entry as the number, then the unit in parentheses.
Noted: 1500 (rpm)
